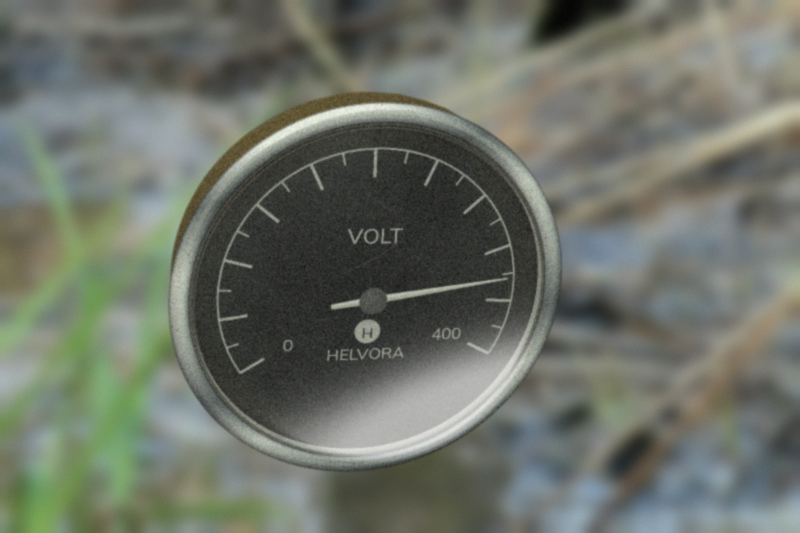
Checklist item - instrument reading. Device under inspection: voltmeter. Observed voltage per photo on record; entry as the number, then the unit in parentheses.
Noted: 340 (V)
